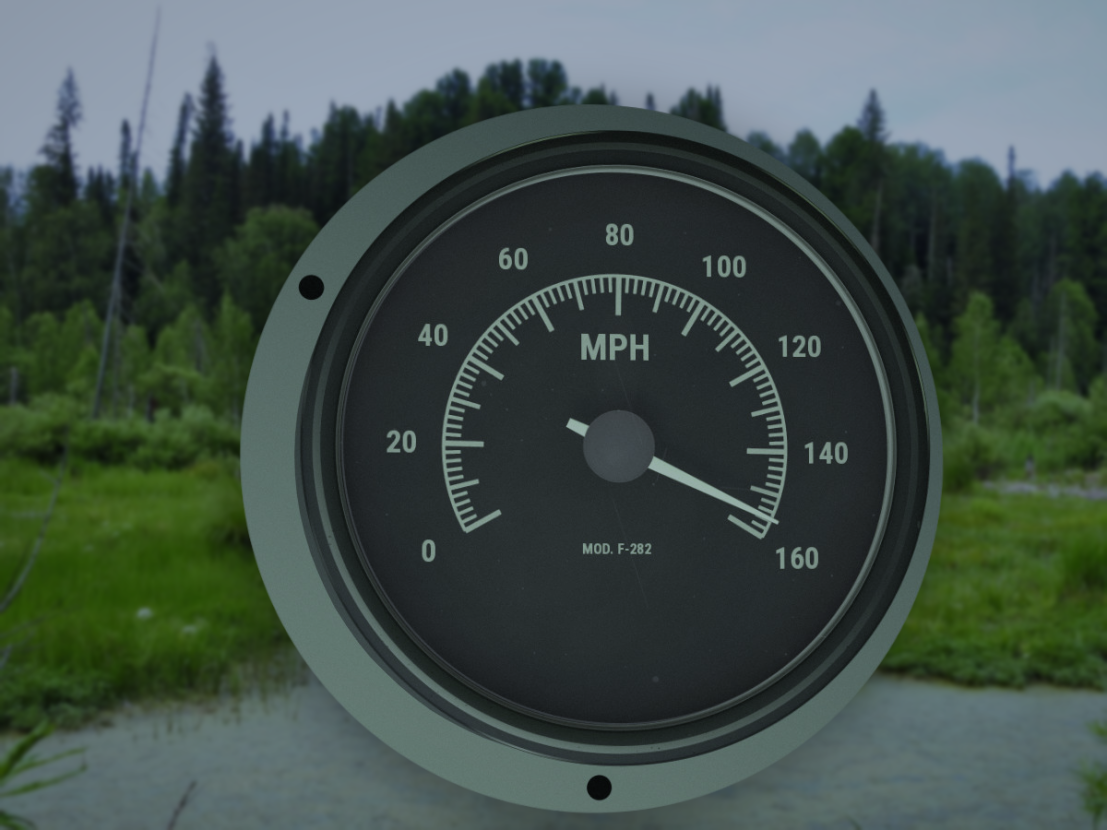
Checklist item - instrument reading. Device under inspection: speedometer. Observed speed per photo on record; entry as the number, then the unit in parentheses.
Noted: 156 (mph)
